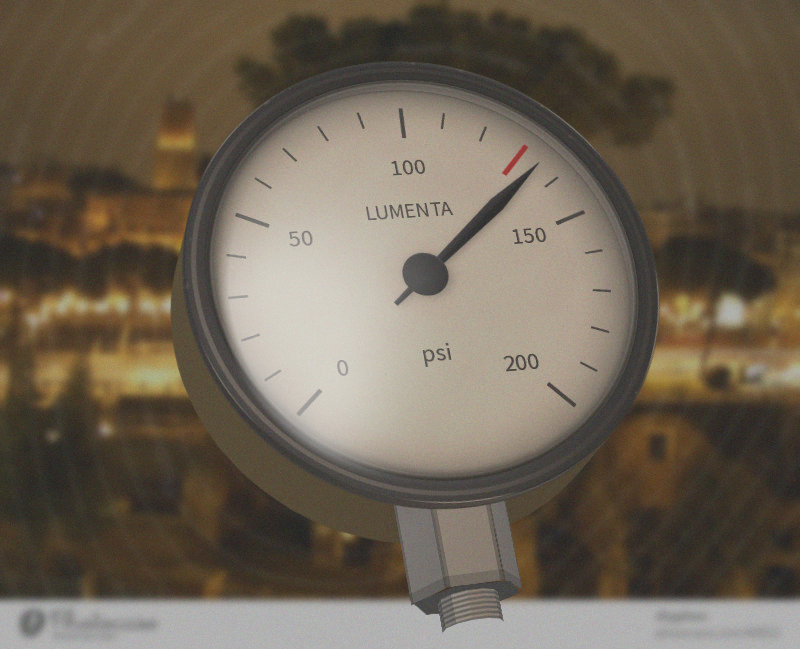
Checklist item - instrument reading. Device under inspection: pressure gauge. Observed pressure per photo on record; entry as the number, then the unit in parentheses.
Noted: 135 (psi)
